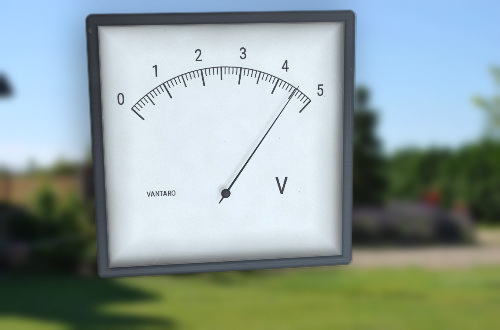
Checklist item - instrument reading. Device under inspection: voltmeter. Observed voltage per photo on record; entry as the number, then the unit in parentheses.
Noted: 4.5 (V)
